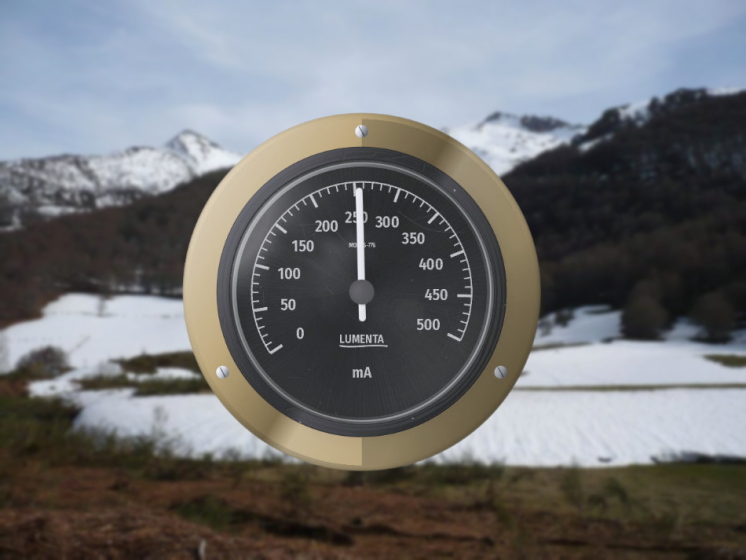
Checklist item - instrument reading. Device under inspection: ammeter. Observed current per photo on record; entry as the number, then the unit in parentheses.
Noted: 255 (mA)
